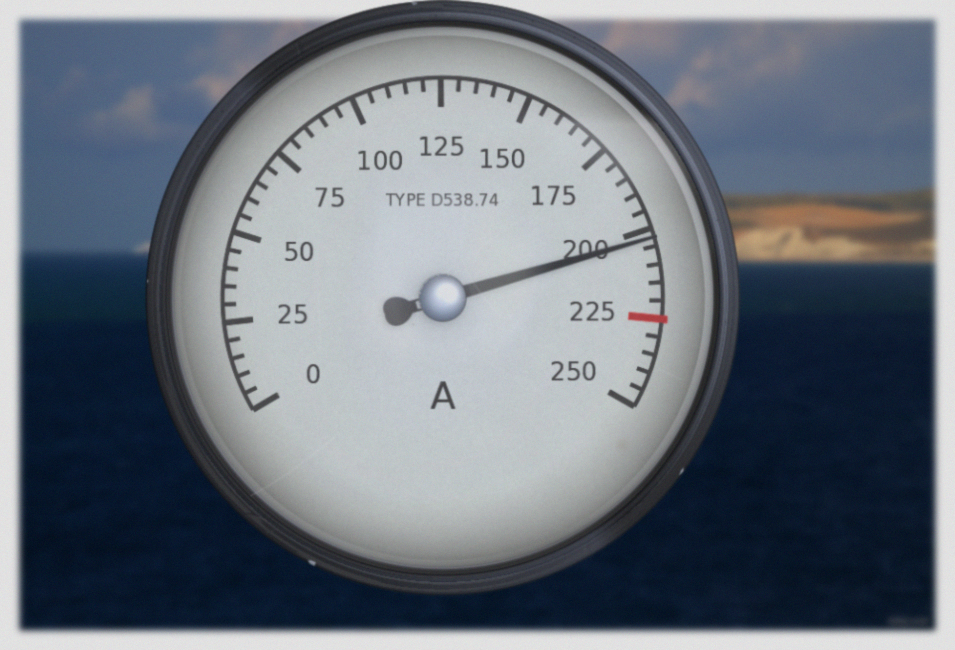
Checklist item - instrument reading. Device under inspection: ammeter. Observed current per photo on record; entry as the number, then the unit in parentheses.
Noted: 202.5 (A)
